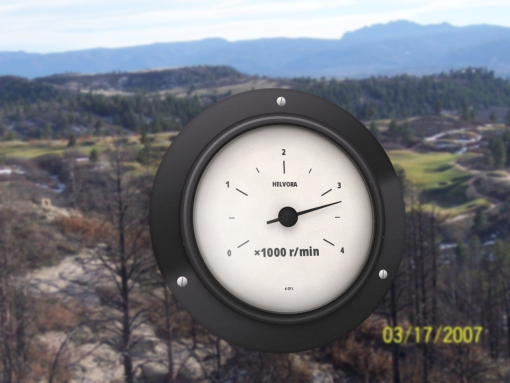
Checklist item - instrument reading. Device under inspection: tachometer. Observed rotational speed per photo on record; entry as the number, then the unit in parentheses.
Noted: 3250 (rpm)
